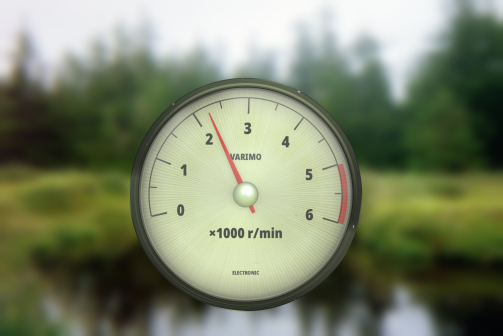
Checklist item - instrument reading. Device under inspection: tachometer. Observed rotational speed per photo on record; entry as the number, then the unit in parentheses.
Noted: 2250 (rpm)
